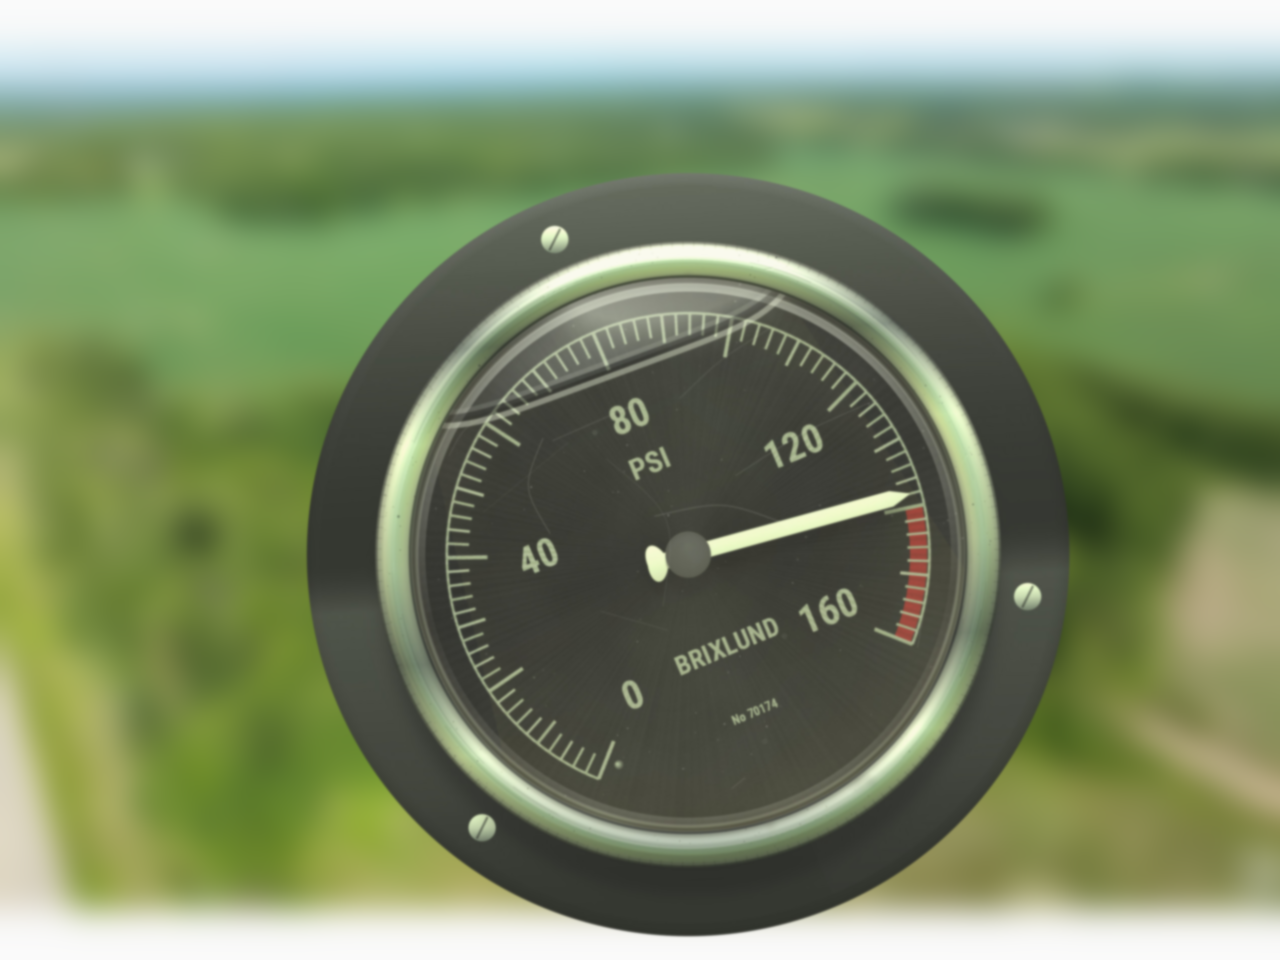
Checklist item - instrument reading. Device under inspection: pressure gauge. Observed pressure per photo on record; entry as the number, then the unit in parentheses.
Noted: 138 (psi)
